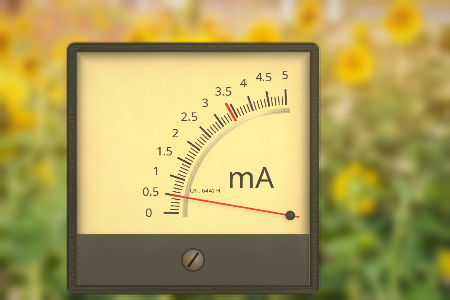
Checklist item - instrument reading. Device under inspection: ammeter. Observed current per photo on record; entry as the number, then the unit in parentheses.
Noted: 0.5 (mA)
